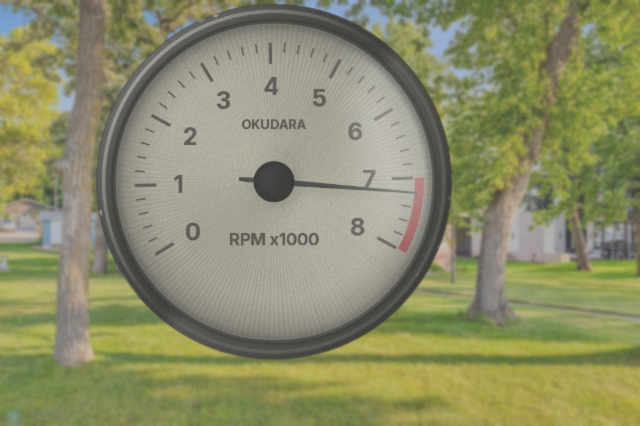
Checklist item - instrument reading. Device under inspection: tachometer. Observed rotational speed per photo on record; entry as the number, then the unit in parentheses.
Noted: 7200 (rpm)
